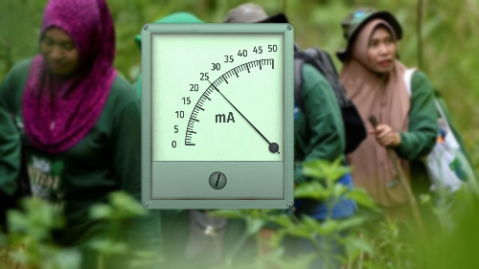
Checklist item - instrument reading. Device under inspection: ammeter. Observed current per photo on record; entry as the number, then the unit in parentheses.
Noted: 25 (mA)
